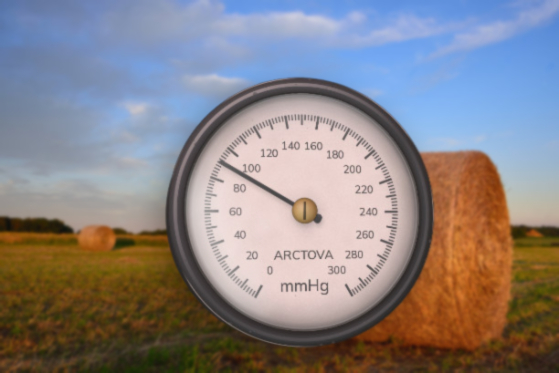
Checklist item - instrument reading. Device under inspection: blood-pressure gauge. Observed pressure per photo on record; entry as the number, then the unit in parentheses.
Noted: 90 (mmHg)
